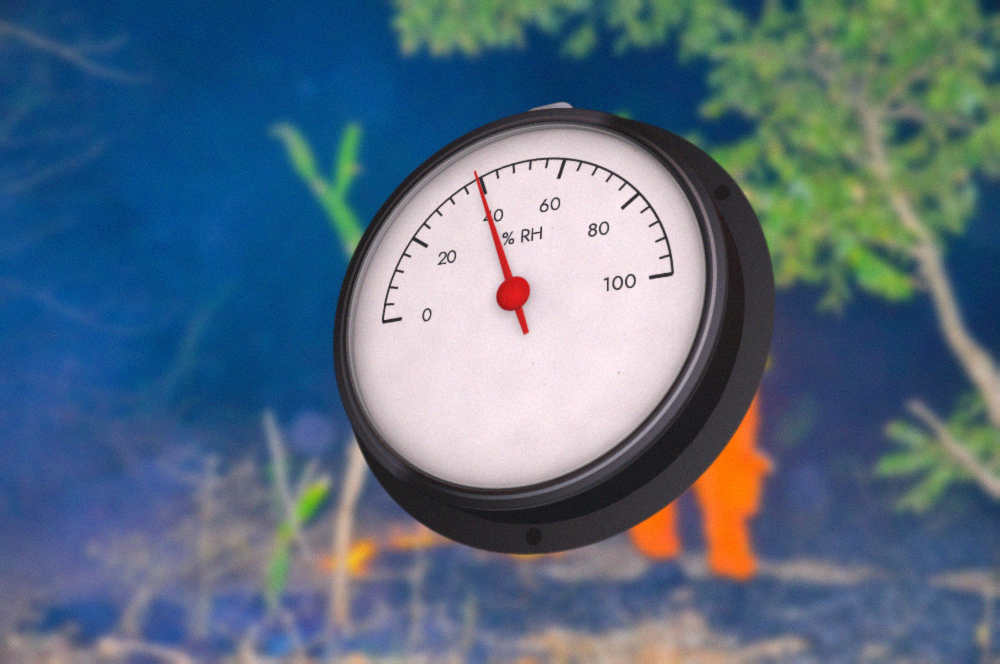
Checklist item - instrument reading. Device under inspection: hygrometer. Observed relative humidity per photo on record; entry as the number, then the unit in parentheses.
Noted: 40 (%)
